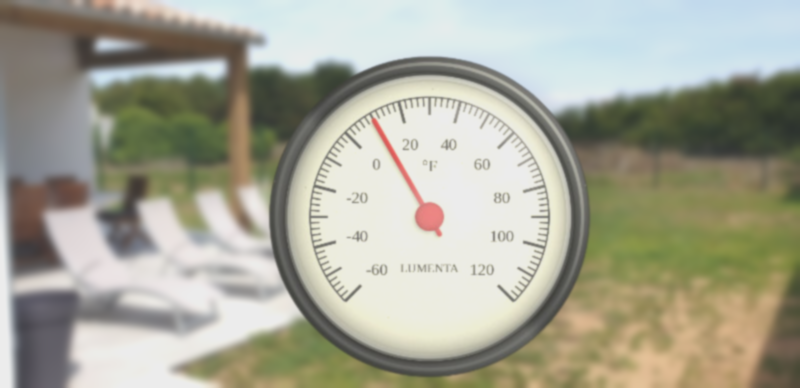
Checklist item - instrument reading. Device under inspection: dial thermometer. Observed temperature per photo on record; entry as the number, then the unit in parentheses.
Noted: 10 (°F)
